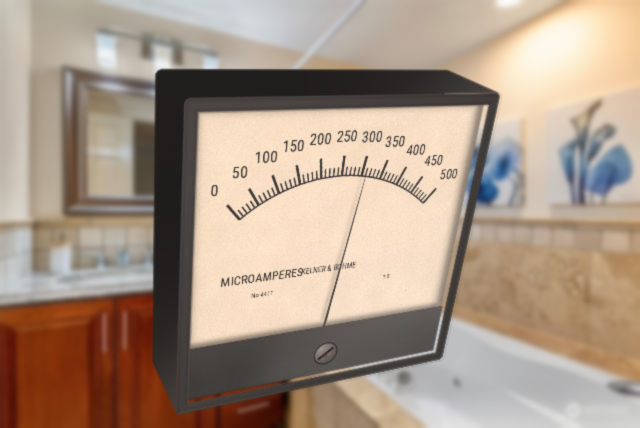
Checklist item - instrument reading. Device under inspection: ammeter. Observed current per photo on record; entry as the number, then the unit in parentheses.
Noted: 300 (µA)
